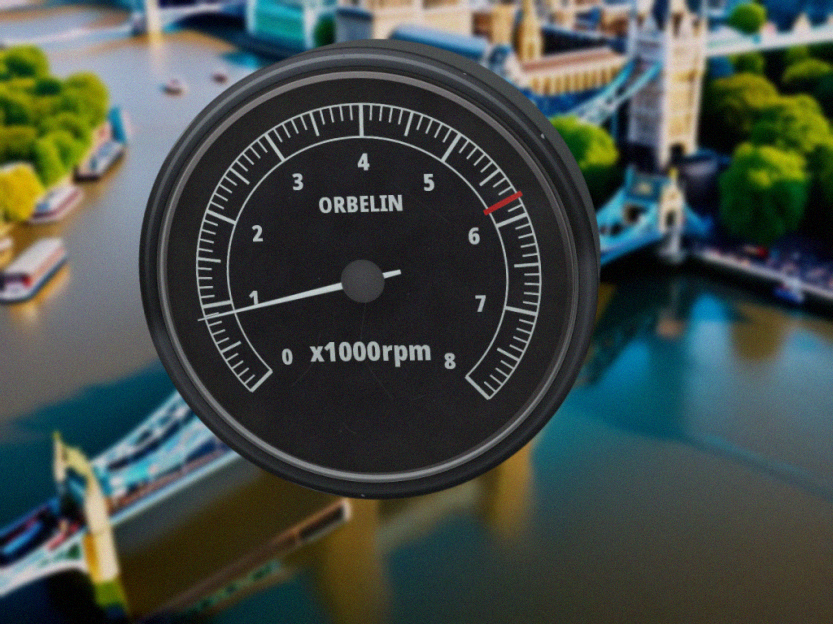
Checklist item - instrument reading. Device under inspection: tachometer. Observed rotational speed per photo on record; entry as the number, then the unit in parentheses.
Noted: 900 (rpm)
